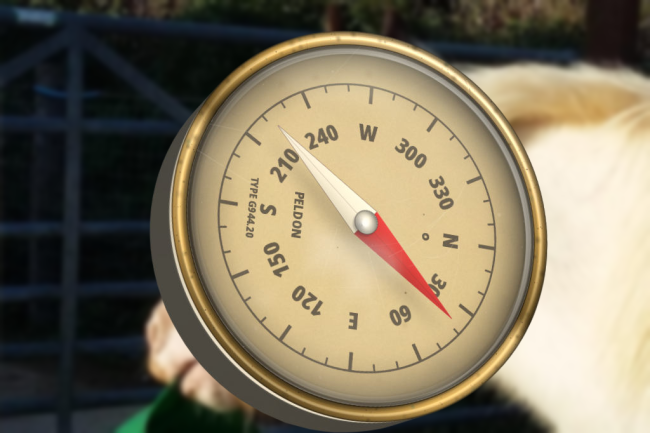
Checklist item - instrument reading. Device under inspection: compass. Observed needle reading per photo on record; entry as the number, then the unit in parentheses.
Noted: 40 (°)
